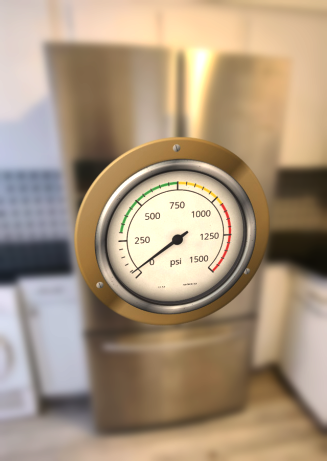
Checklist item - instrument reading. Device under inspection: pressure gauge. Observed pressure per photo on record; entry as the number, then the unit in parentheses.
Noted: 50 (psi)
